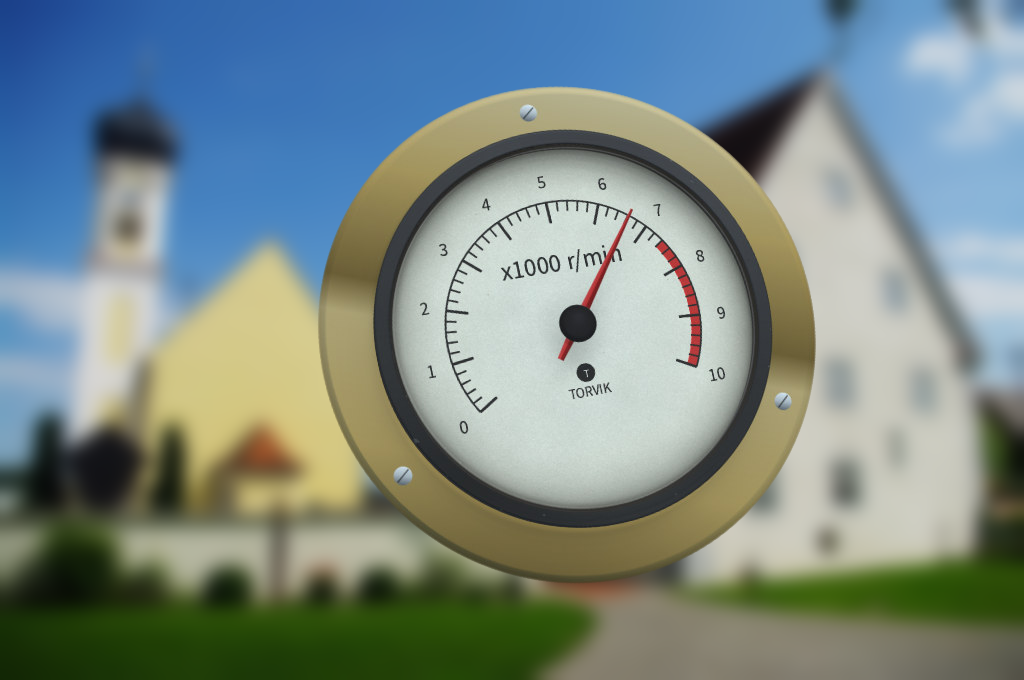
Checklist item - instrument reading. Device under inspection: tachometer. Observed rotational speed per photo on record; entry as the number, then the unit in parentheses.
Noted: 6600 (rpm)
